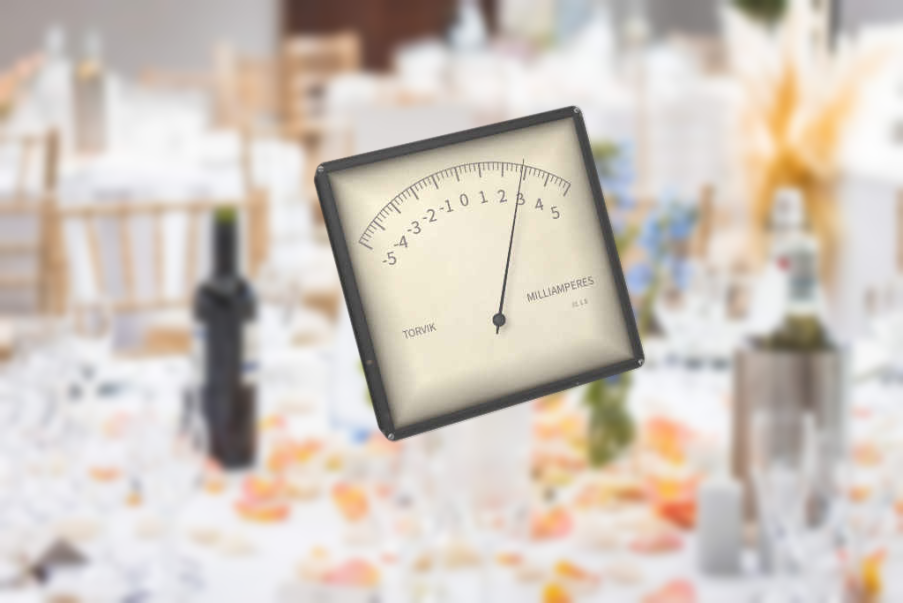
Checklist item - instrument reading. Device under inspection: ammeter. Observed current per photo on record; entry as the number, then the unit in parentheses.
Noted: 2.8 (mA)
